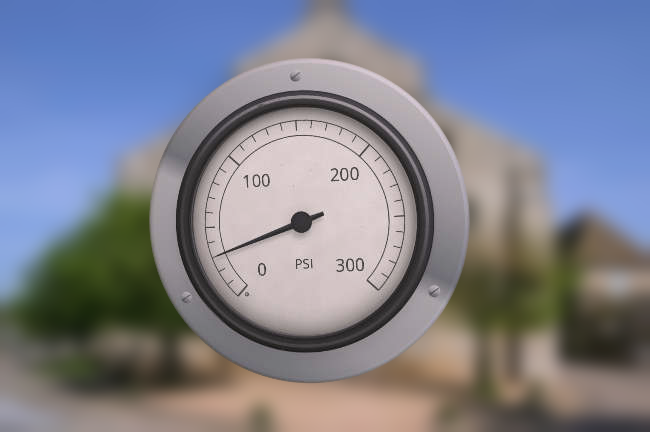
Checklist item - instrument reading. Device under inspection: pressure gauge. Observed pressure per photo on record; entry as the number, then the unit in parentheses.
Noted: 30 (psi)
